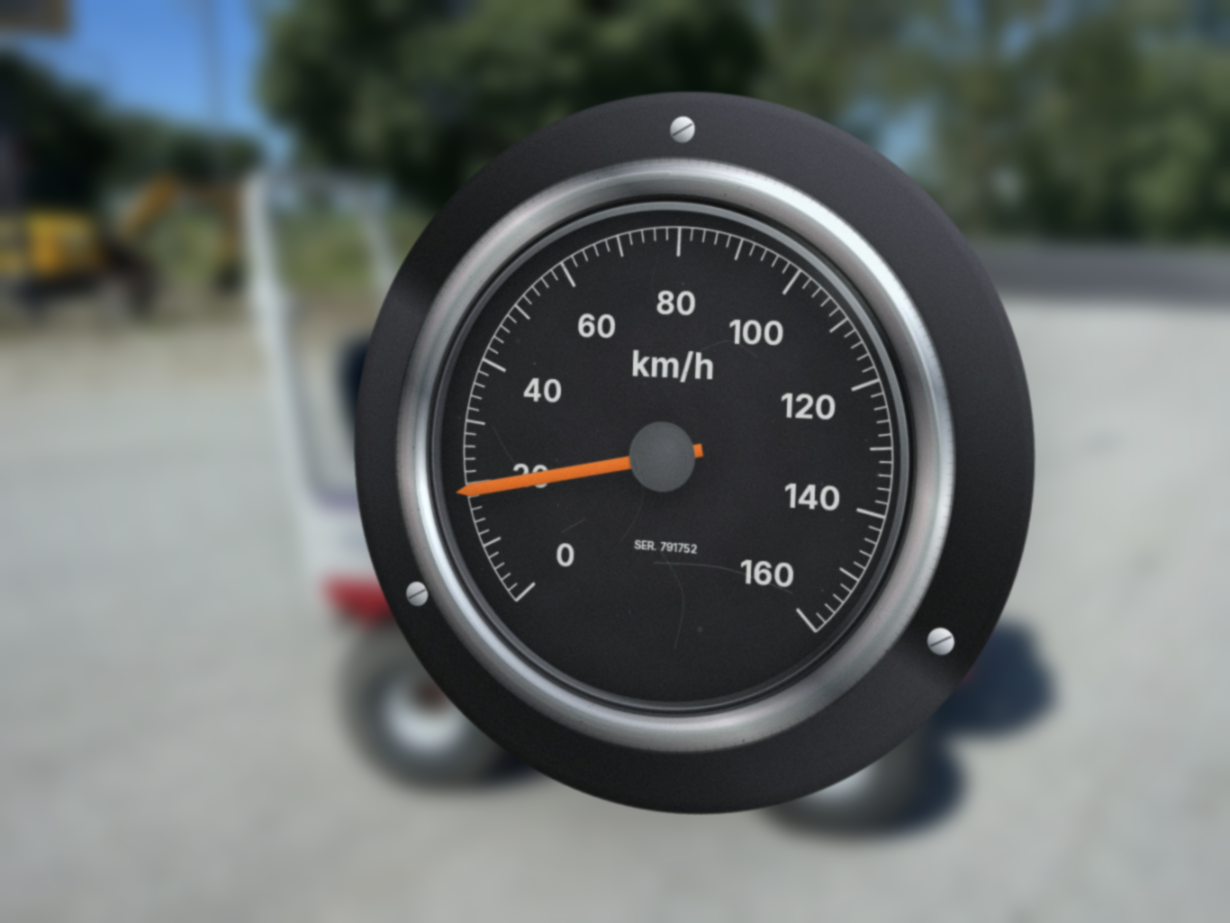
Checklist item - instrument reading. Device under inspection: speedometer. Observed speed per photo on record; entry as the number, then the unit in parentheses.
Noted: 19 (km/h)
